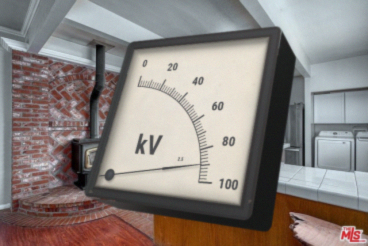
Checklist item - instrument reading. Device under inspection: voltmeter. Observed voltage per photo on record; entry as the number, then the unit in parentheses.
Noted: 90 (kV)
